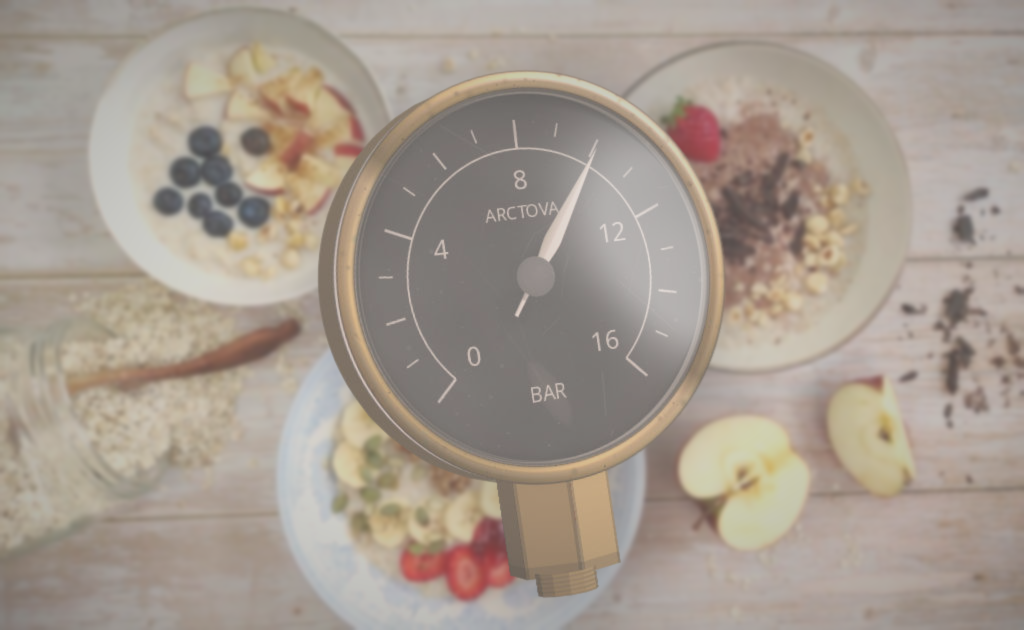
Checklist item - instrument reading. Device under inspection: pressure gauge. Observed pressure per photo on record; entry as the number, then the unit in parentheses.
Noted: 10 (bar)
